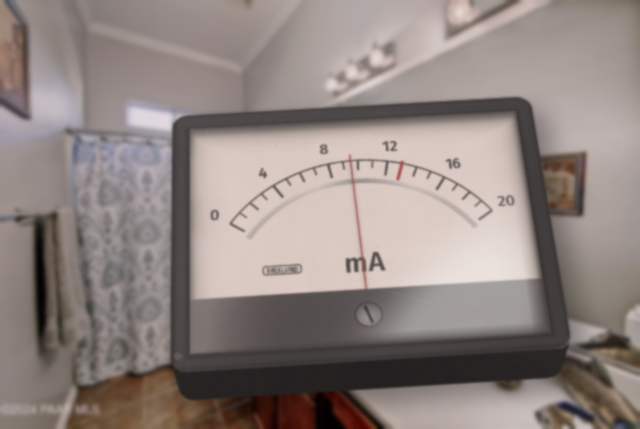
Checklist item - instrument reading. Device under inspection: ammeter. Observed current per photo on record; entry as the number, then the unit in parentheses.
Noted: 9.5 (mA)
